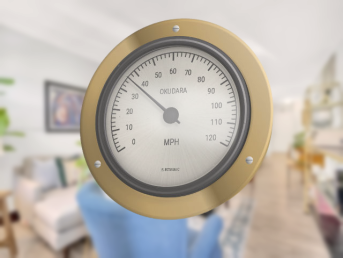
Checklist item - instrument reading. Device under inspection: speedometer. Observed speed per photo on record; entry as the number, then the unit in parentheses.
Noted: 36 (mph)
